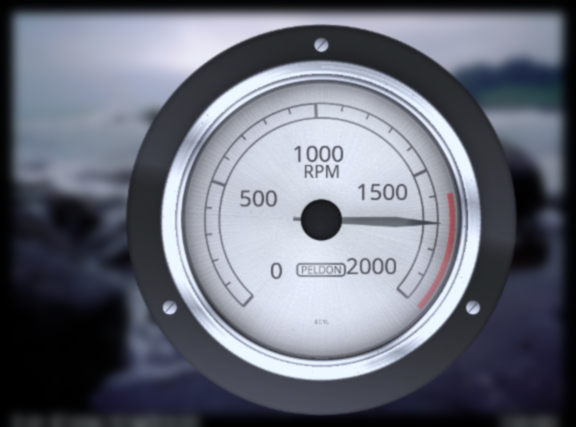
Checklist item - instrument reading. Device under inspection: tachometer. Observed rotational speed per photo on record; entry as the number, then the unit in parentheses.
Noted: 1700 (rpm)
